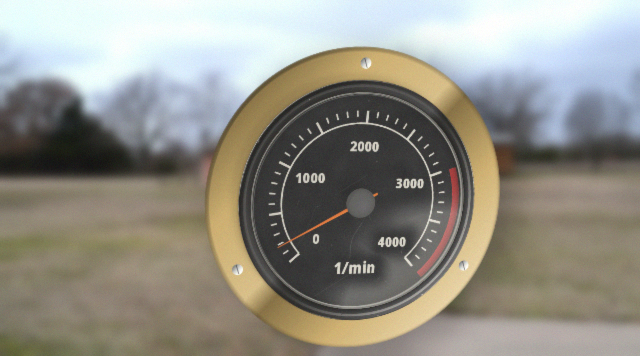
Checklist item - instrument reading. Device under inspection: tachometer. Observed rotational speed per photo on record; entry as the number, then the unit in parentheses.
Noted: 200 (rpm)
